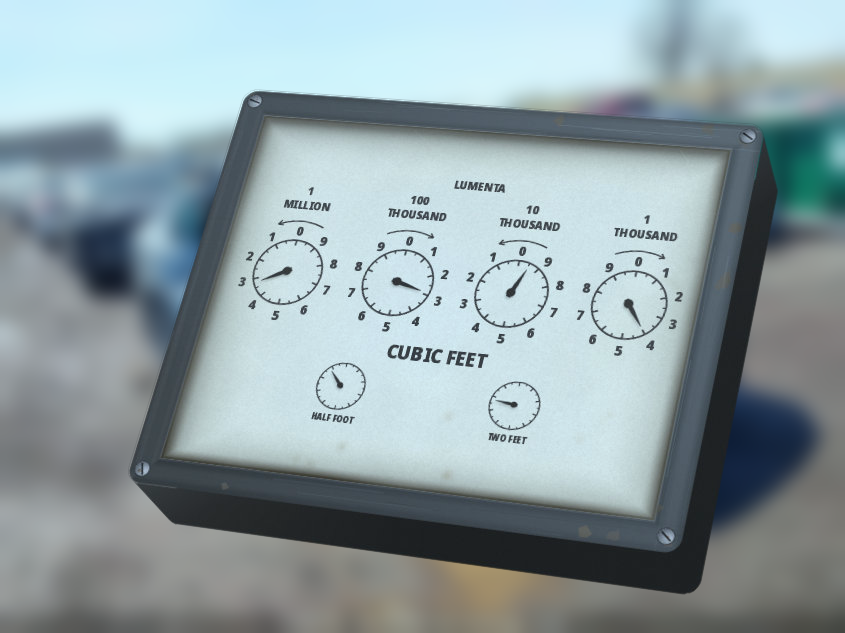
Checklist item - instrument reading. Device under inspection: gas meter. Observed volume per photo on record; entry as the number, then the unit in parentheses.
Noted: 329400 (ft³)
